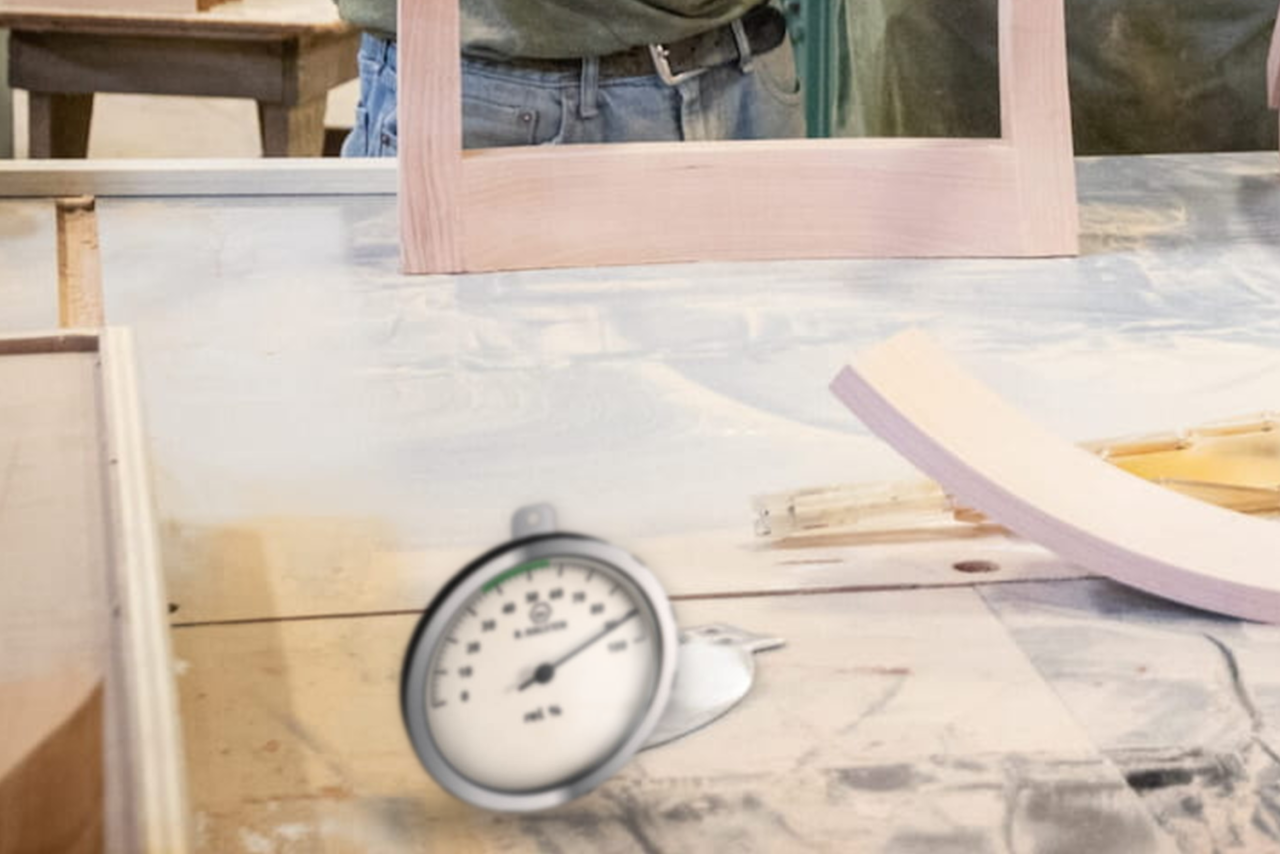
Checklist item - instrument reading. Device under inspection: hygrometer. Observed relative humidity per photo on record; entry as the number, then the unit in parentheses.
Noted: 90 (%)
